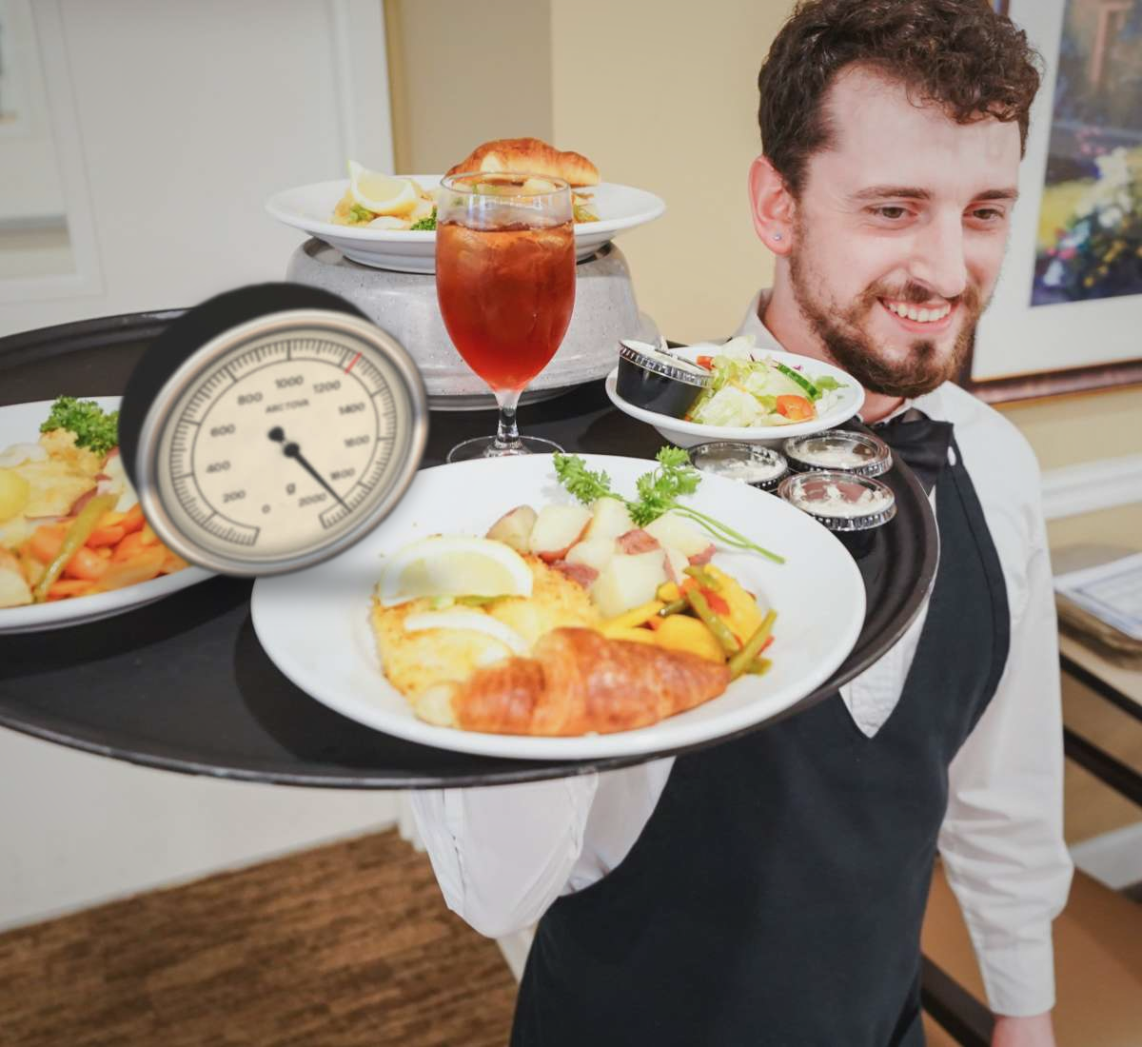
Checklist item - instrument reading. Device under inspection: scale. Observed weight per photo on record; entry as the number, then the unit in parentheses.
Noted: 1900 (g)
